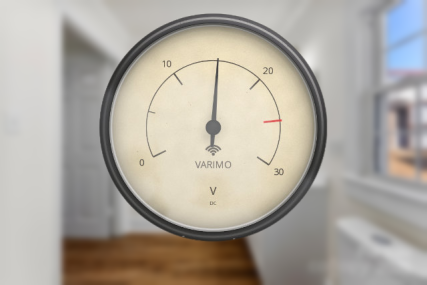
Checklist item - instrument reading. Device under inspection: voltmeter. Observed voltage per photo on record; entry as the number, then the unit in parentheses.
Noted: 15 (V)
